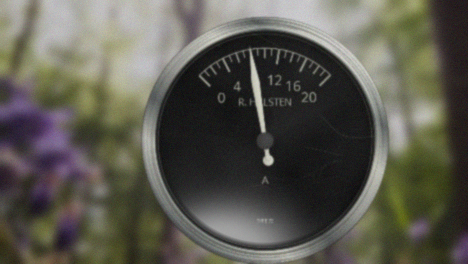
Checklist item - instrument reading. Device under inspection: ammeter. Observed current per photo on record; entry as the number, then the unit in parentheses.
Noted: 8 (A)
